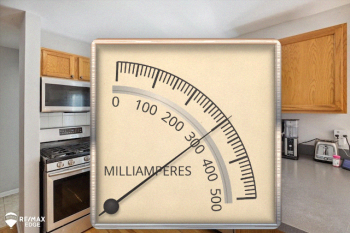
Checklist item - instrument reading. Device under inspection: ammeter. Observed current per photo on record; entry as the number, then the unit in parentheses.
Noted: 300 (mA)
